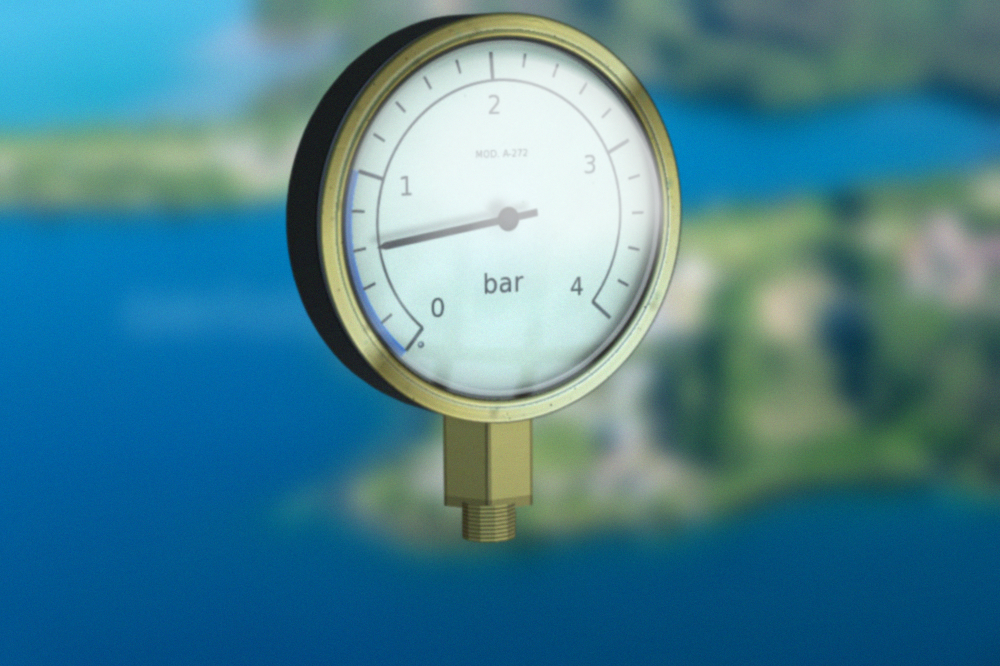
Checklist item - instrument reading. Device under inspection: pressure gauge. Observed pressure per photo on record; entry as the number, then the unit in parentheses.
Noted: 0.6 (bar)
